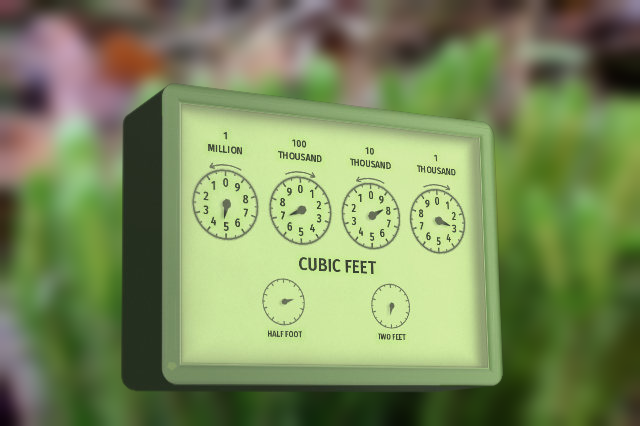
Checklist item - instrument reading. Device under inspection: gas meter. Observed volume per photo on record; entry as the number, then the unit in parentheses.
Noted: 468300 (ft³)
